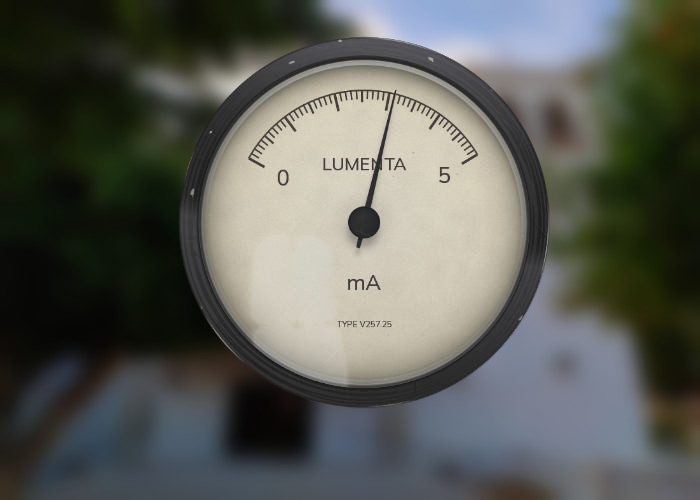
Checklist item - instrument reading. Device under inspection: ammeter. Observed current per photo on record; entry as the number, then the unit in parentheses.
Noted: 3.1 (mA)
